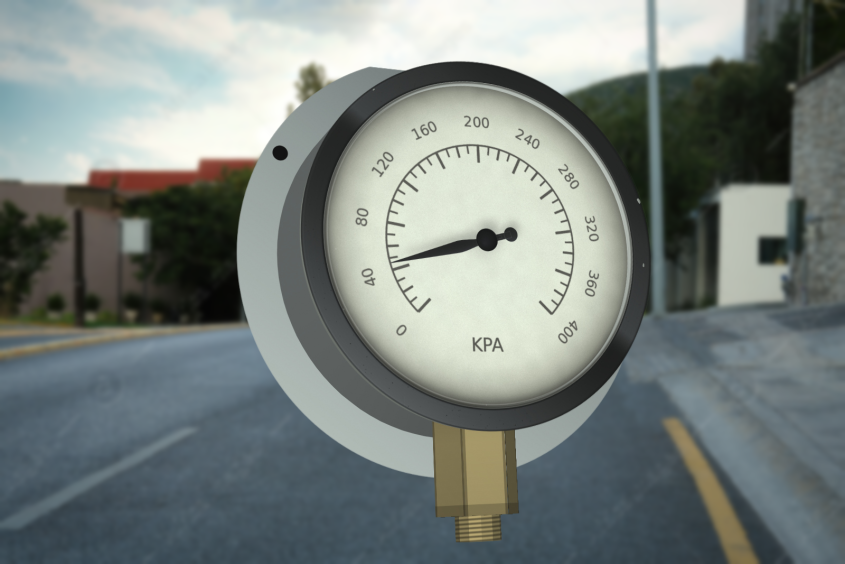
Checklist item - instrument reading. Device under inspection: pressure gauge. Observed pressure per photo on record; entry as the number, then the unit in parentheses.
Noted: 45 (kPa)
